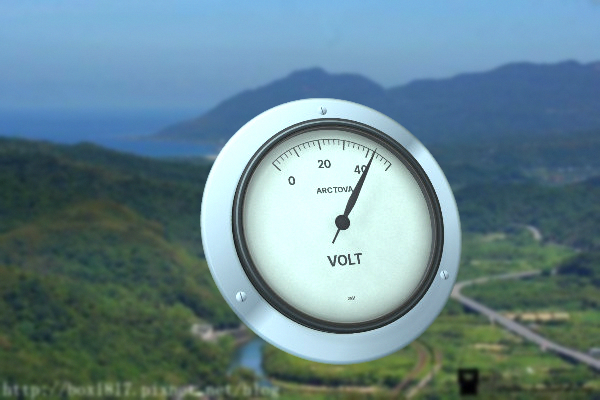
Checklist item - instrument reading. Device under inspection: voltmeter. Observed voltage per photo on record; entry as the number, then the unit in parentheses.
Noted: 42 (V)
